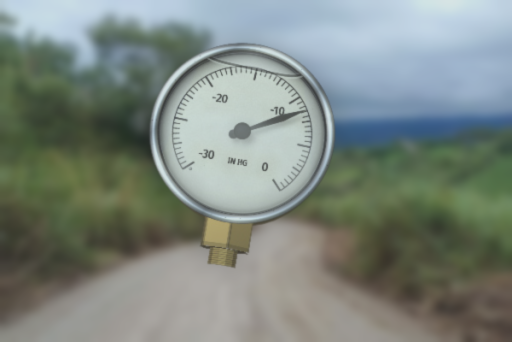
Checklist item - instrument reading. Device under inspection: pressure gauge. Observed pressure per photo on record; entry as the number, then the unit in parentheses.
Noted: -8.5 (inHg)
